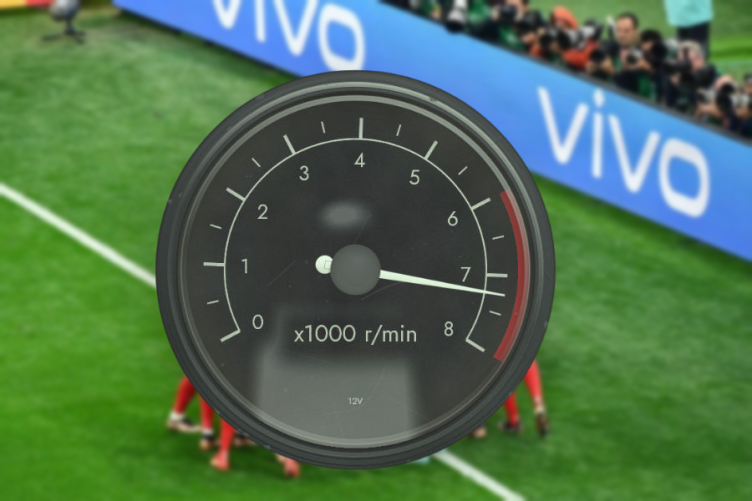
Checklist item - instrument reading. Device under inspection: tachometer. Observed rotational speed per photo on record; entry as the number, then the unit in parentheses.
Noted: 7250 (rpm)
